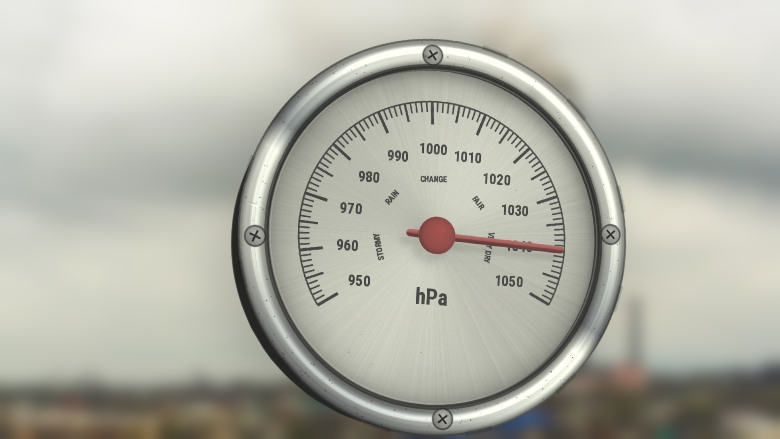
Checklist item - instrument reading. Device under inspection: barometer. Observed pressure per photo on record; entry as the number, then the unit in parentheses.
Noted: 1040 (hPa)
